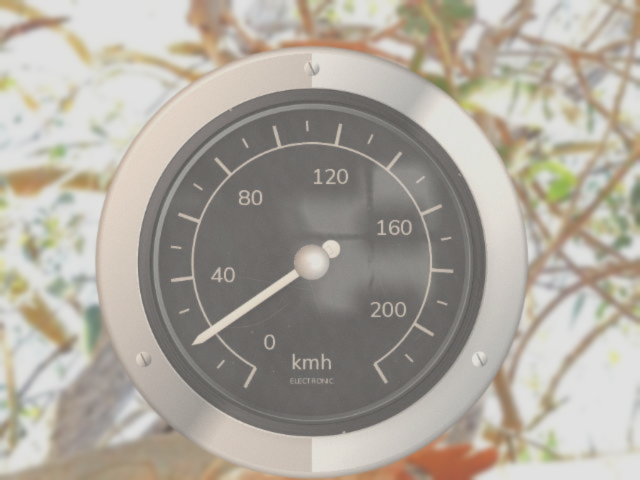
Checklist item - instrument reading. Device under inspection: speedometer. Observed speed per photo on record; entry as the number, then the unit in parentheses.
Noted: 20 (km/h)
